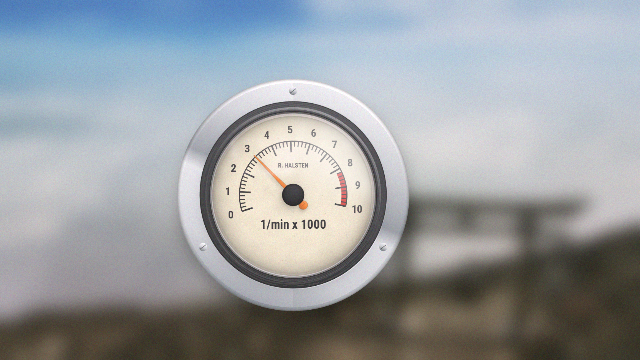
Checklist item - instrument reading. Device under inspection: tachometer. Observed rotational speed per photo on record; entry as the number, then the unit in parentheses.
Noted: 3000 (rpm)
